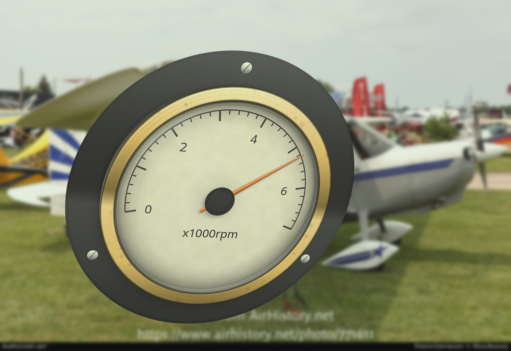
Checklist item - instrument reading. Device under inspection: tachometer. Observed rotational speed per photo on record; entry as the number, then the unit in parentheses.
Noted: 5200 (rpm)
